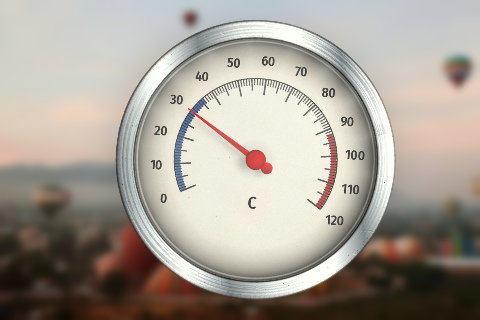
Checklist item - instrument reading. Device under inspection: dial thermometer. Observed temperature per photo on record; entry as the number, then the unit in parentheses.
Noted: 30 (°C)
